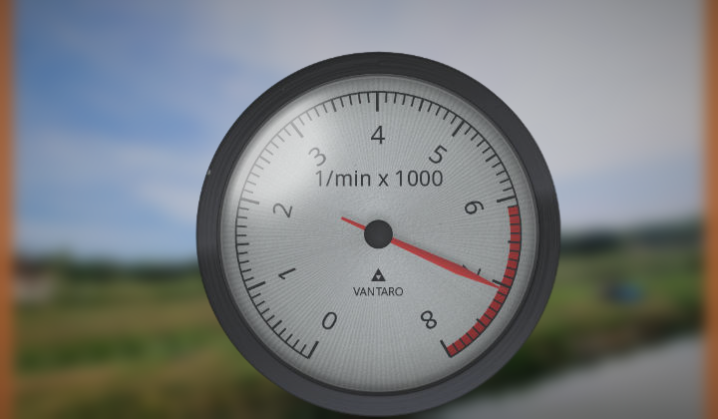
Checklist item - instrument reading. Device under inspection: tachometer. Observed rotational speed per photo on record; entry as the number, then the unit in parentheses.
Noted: 7050 (rpm)
